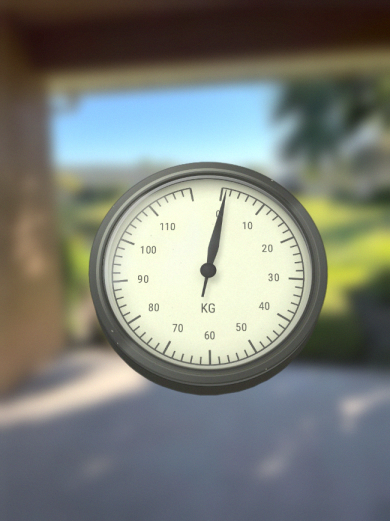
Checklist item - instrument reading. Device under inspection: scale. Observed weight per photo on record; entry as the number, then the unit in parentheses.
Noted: 1 (kg)
